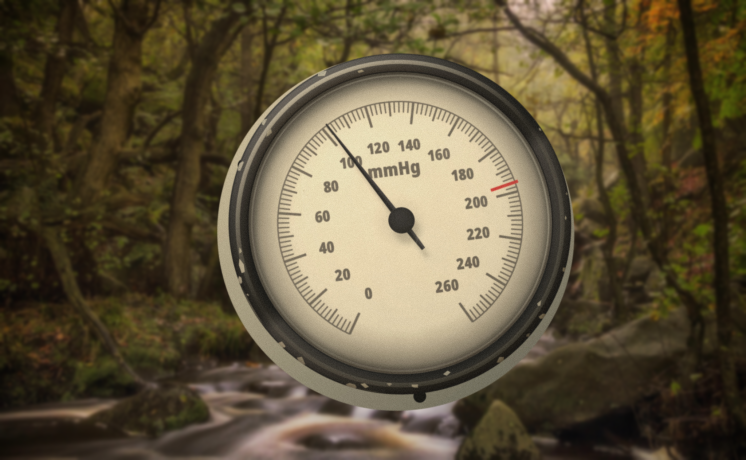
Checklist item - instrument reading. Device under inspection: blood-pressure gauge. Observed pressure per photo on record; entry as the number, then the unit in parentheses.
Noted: 102 (mmHg)
